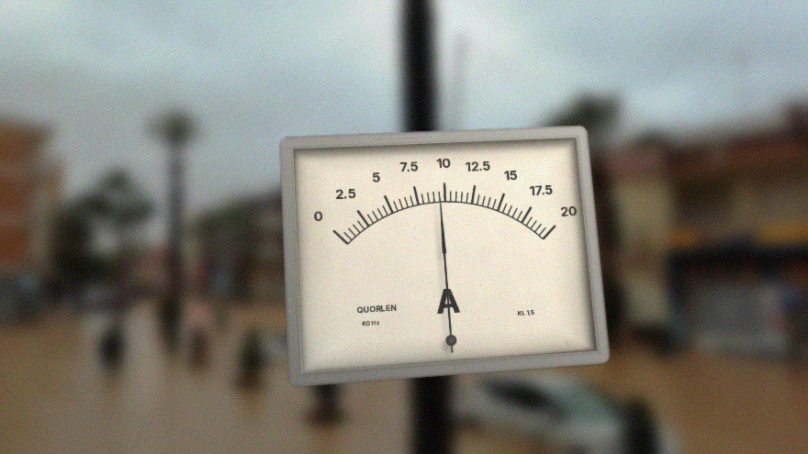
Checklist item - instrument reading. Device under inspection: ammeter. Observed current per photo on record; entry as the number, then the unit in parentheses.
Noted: 9.5 (A)
